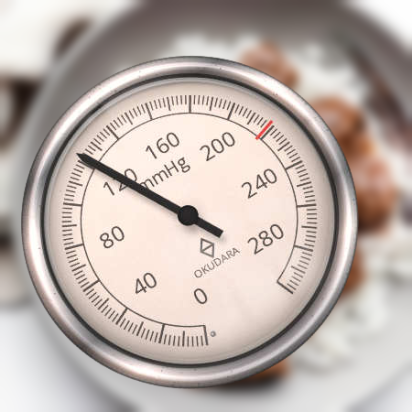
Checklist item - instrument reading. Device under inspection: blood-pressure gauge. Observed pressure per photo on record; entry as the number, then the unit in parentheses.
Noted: 122 (mmHg)
